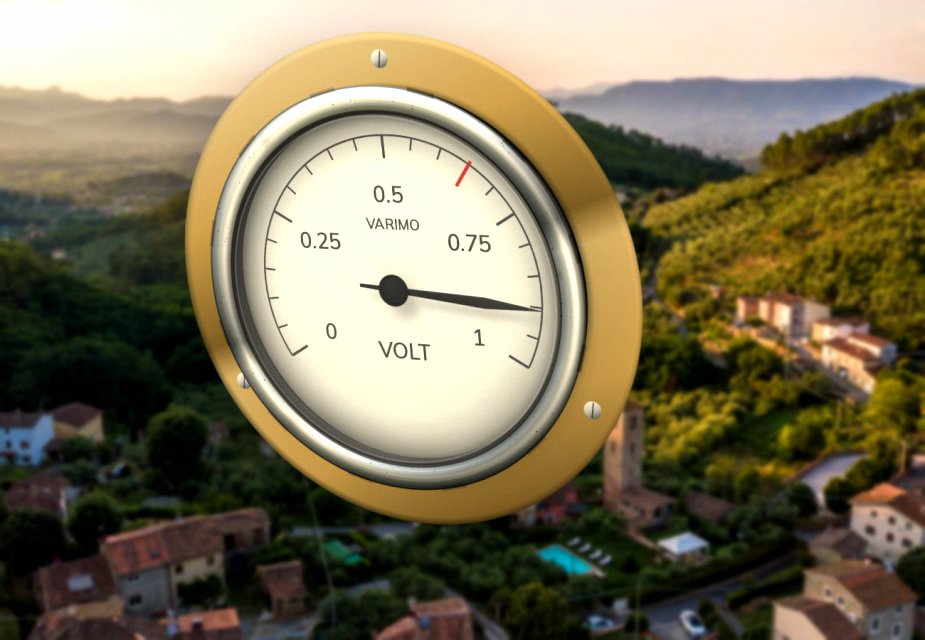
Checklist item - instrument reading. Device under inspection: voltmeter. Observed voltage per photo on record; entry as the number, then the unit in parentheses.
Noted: 0.9 (V)
